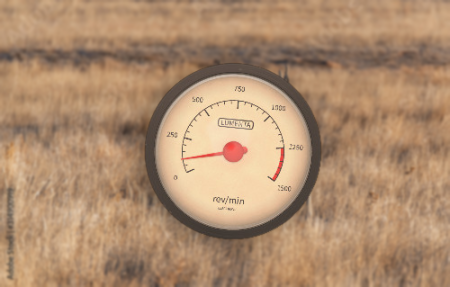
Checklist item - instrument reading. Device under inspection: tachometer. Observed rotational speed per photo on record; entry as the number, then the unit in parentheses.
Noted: 100 (rpm)
